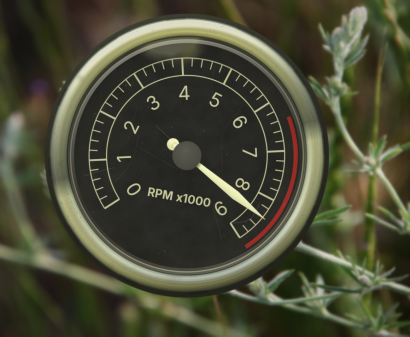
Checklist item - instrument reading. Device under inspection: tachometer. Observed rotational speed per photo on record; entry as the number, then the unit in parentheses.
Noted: 8400 (rpm)
